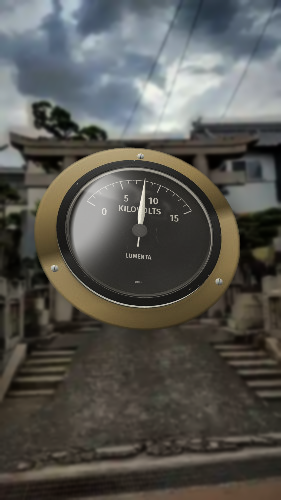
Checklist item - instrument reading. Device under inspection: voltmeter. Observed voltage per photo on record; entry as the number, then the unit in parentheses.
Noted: 8 (kV)
